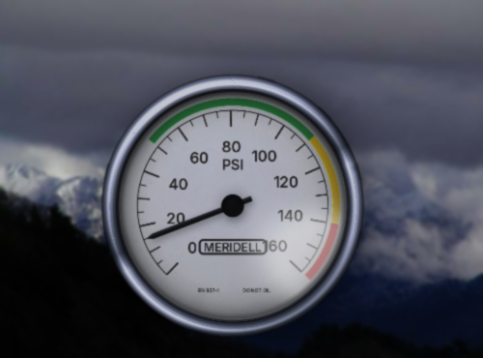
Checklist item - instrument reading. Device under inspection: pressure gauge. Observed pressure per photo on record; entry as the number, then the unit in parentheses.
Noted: 15 (psi)
